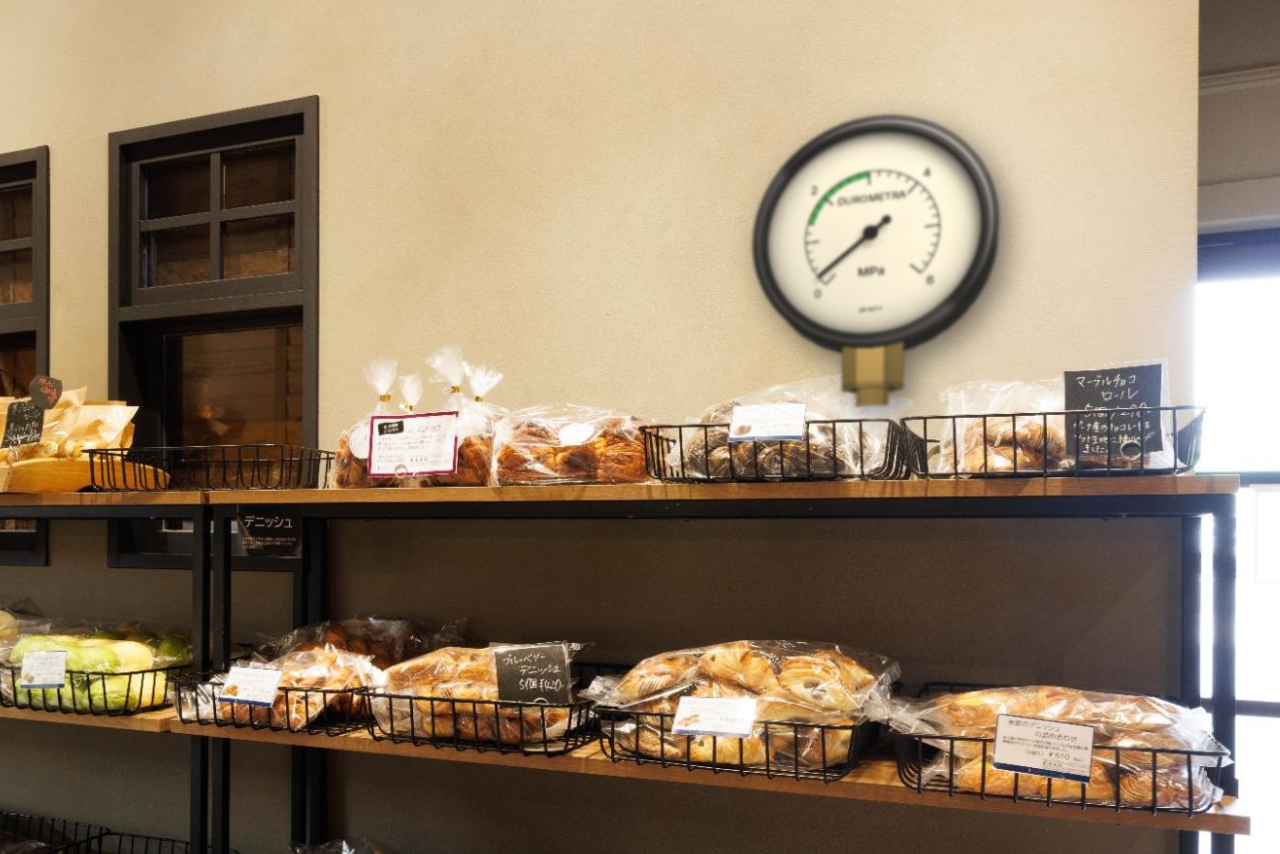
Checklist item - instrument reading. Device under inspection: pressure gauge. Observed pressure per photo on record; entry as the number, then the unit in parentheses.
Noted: 0.2 (MPa)
